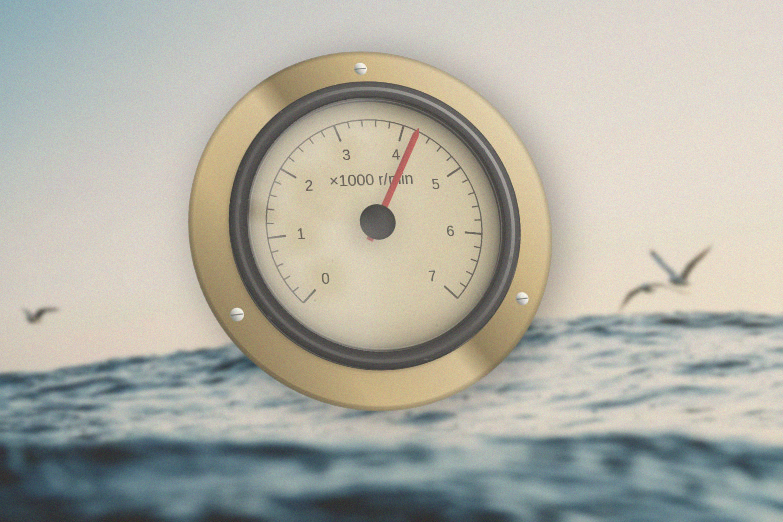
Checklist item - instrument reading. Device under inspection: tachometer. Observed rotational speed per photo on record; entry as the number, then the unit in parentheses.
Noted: 4200 (rpm)
